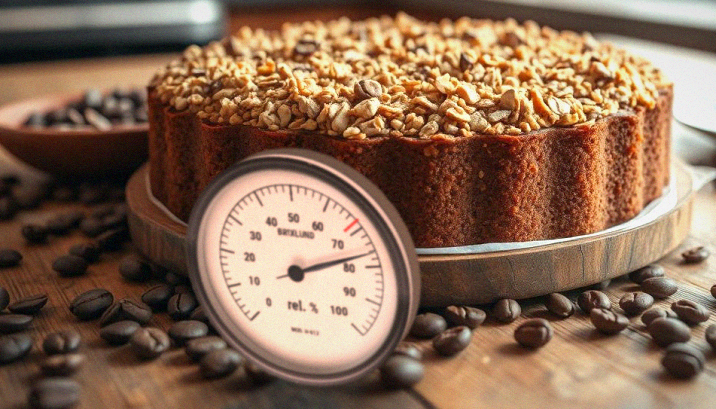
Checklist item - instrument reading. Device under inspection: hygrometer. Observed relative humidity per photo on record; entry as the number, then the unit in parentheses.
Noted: 76 (%)
